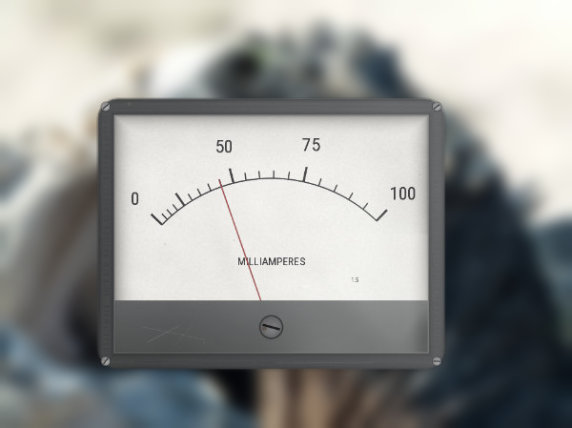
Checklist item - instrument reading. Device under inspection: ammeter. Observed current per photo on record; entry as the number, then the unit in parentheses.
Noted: 45 (mA)
